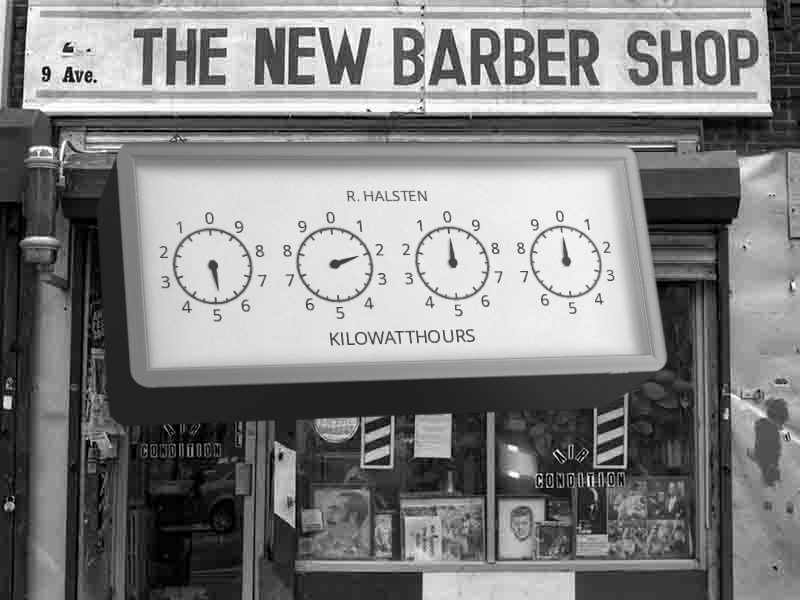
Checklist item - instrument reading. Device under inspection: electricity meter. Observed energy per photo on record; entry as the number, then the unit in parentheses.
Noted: 5200 (kWh)
